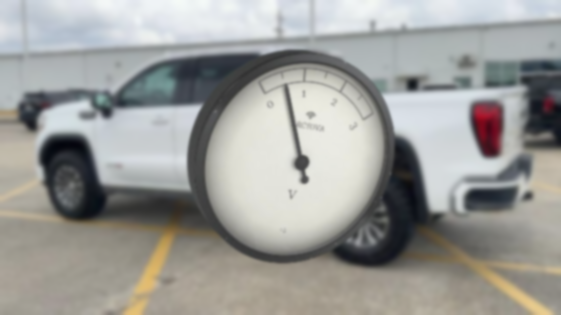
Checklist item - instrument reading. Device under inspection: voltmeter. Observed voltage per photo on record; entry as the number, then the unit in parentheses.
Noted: 0.5 (V)
